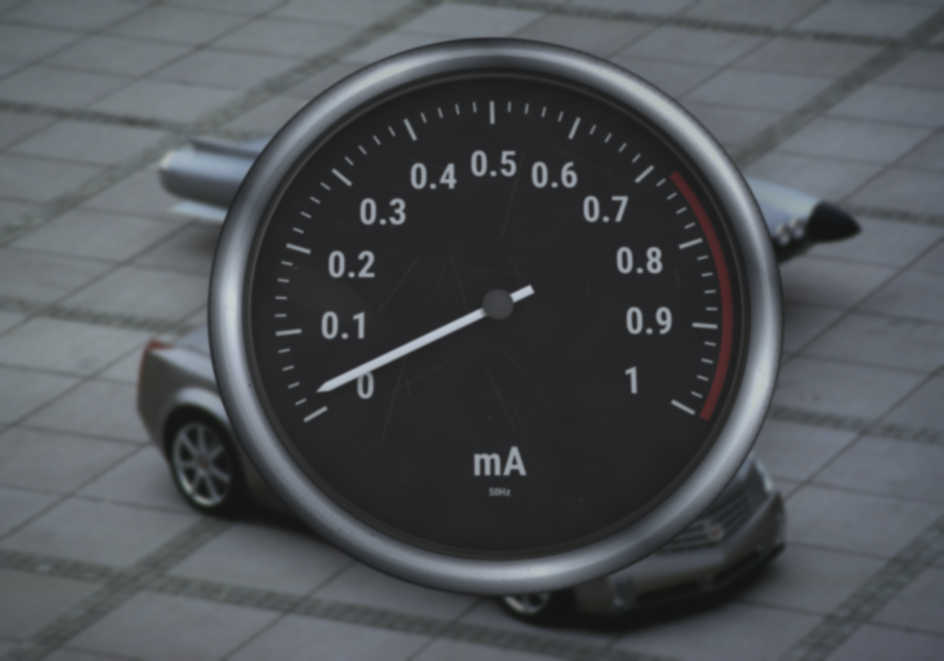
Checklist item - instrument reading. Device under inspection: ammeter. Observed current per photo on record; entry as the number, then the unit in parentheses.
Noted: 0.02 (mA)
